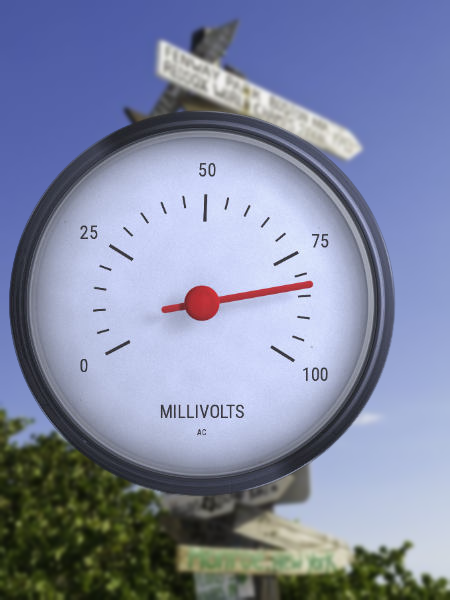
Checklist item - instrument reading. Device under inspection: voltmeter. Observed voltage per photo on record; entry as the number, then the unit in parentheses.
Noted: 82.5 (mV)
